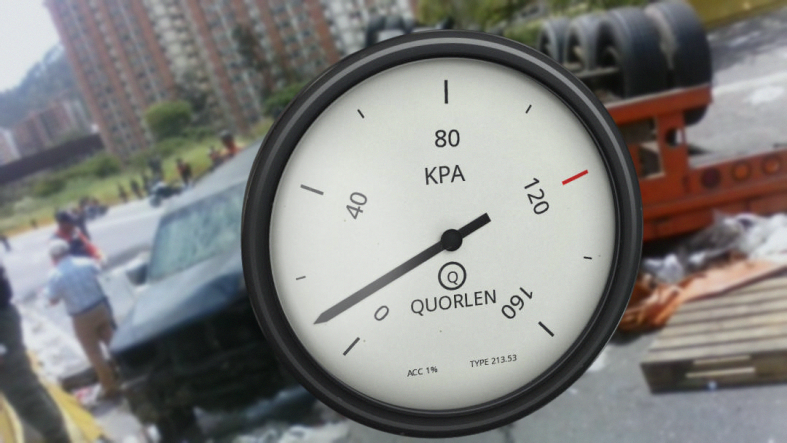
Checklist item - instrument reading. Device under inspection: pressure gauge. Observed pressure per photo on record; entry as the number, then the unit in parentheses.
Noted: 10 (kPa)
